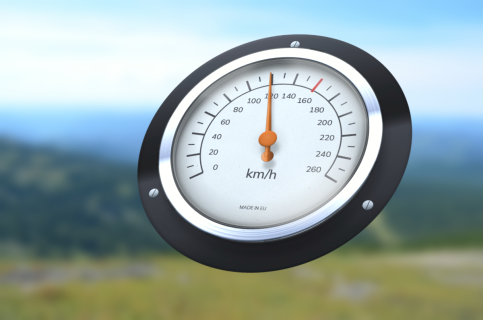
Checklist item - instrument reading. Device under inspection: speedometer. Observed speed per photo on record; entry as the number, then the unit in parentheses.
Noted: 120 (km/h)
